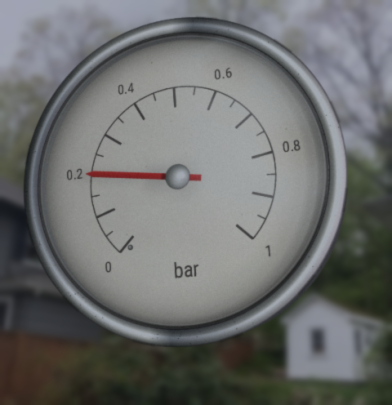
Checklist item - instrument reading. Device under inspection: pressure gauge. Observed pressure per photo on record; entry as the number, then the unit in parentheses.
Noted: 0.2 (bar)
